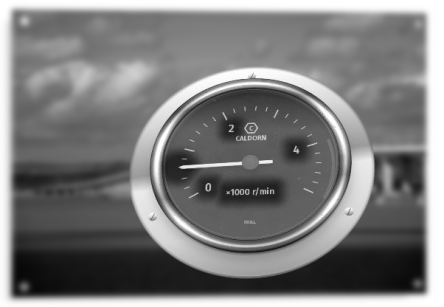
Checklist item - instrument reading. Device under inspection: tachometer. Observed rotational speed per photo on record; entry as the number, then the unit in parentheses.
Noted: 600 (rpm)
